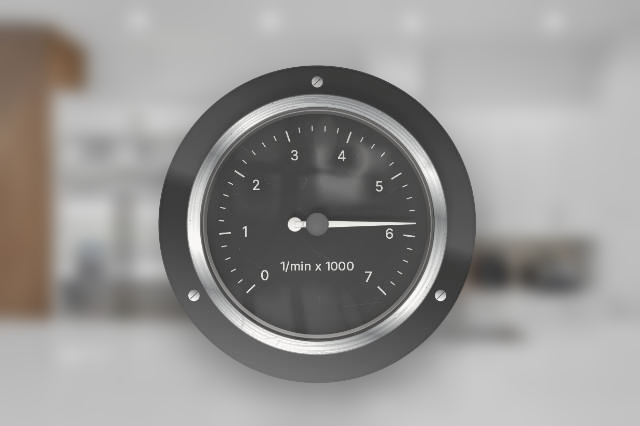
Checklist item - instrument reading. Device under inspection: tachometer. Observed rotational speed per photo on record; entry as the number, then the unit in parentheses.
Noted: 5800 (rpm)
